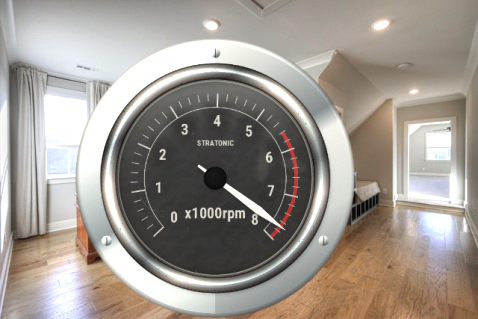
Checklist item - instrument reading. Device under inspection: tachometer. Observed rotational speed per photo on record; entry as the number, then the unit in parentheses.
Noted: 7700 (rpm)
